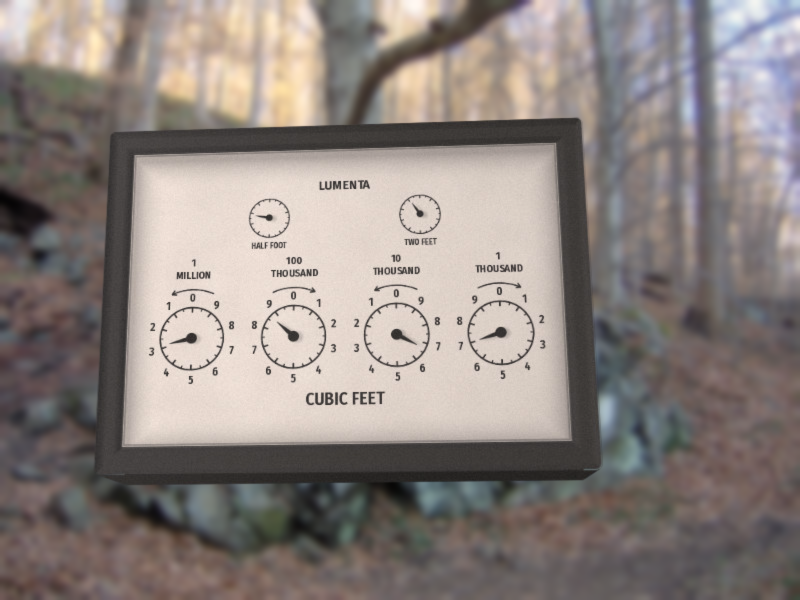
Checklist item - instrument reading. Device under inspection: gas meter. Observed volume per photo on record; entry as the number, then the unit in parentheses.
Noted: 286700 (ft³)
